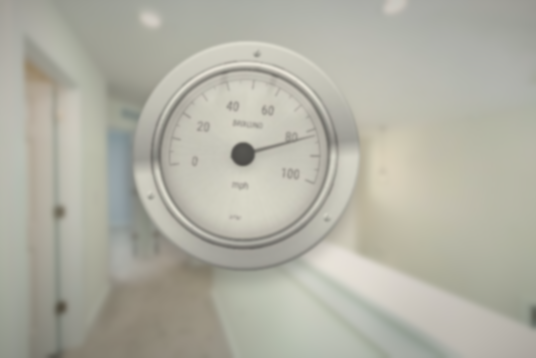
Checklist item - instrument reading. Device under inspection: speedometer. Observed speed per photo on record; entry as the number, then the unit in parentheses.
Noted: 82.5 (mph)
